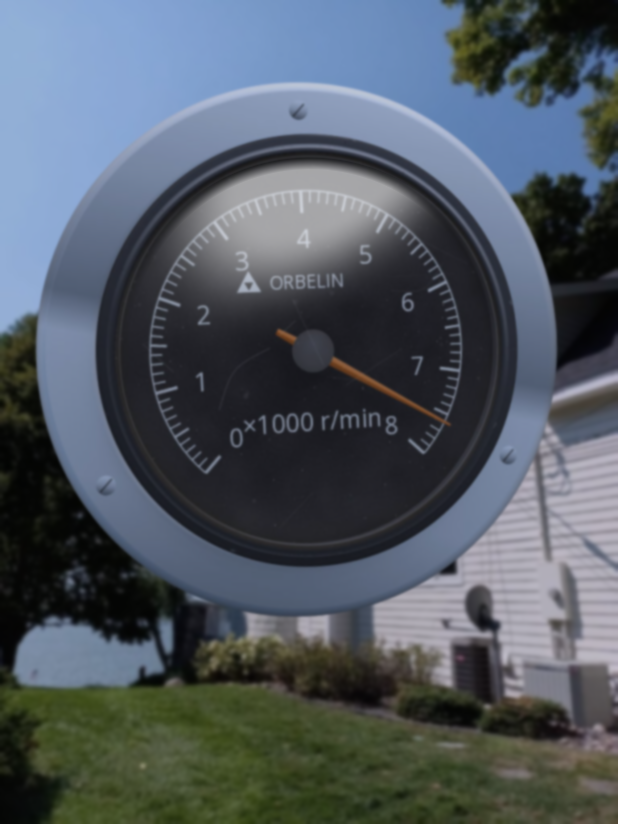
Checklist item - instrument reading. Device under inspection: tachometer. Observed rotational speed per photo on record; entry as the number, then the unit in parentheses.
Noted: 7600 (rpm)
